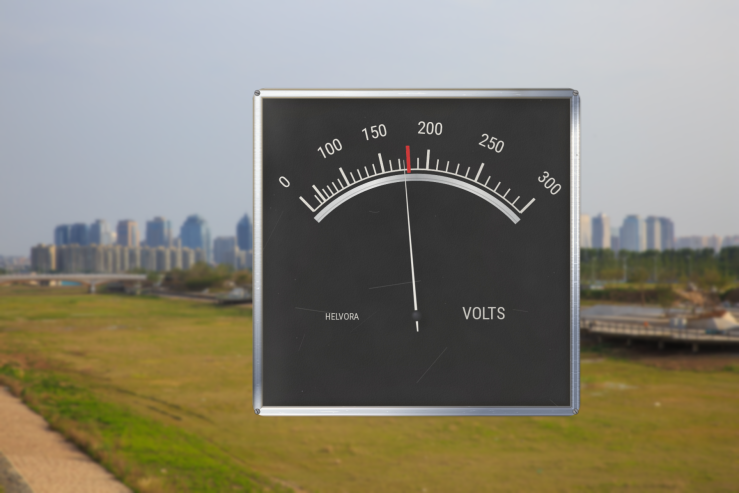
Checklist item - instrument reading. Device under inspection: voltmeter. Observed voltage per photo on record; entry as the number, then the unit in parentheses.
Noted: 175 (V)
